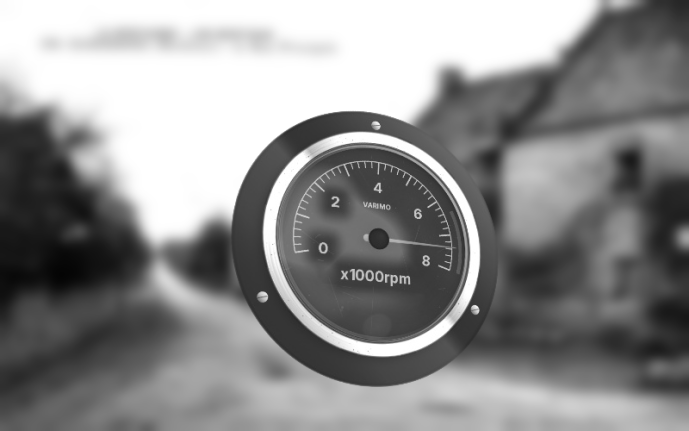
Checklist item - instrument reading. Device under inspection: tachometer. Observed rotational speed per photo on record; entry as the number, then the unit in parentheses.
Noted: 7400 (rpm)
